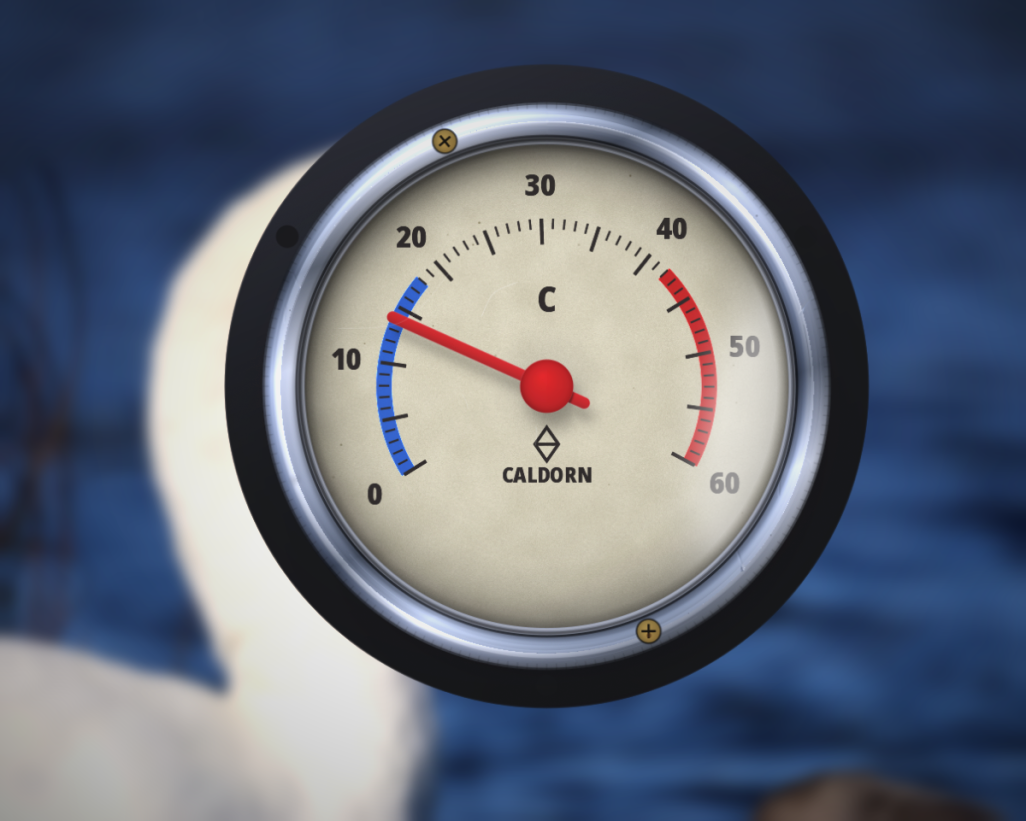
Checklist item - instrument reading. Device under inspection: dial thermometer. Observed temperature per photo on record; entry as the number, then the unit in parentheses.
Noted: 14 (°C)
